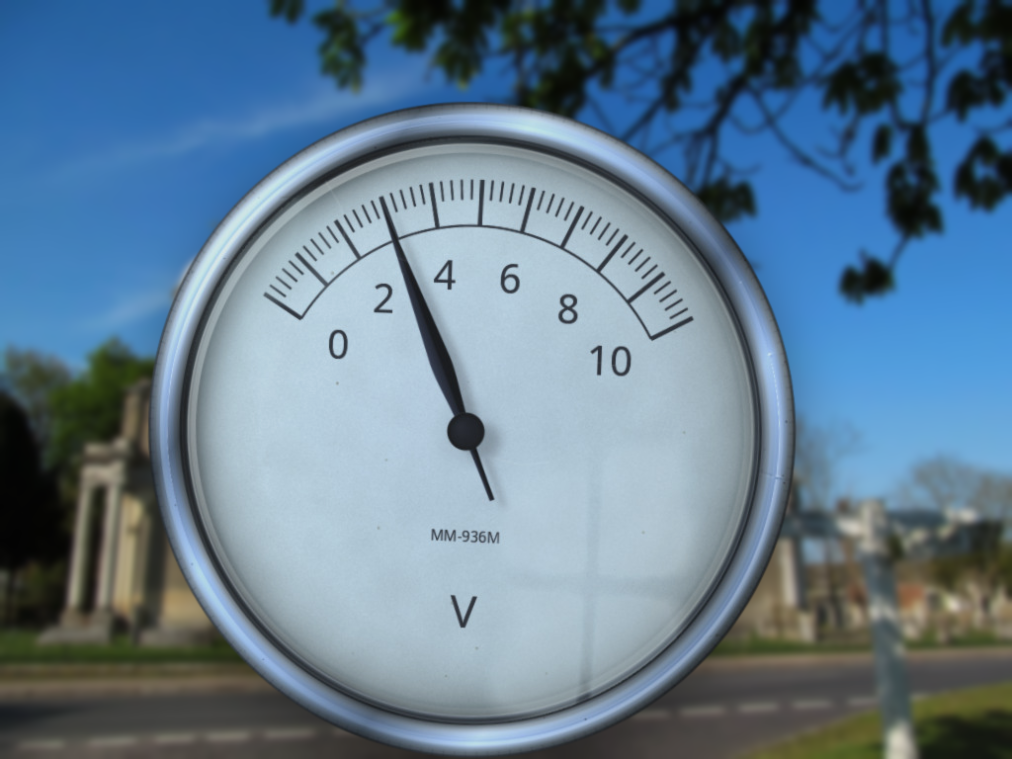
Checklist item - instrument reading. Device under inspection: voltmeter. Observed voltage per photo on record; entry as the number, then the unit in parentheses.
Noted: 3 (V)
